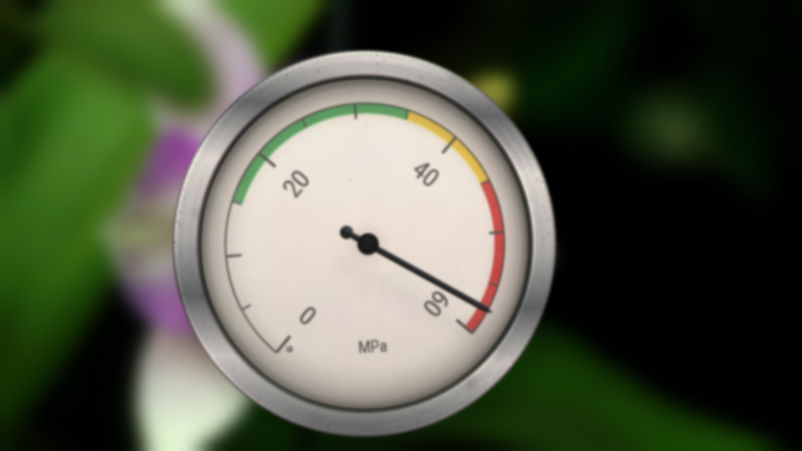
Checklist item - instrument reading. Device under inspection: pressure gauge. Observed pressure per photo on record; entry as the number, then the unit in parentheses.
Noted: 57.5 (MPa)
